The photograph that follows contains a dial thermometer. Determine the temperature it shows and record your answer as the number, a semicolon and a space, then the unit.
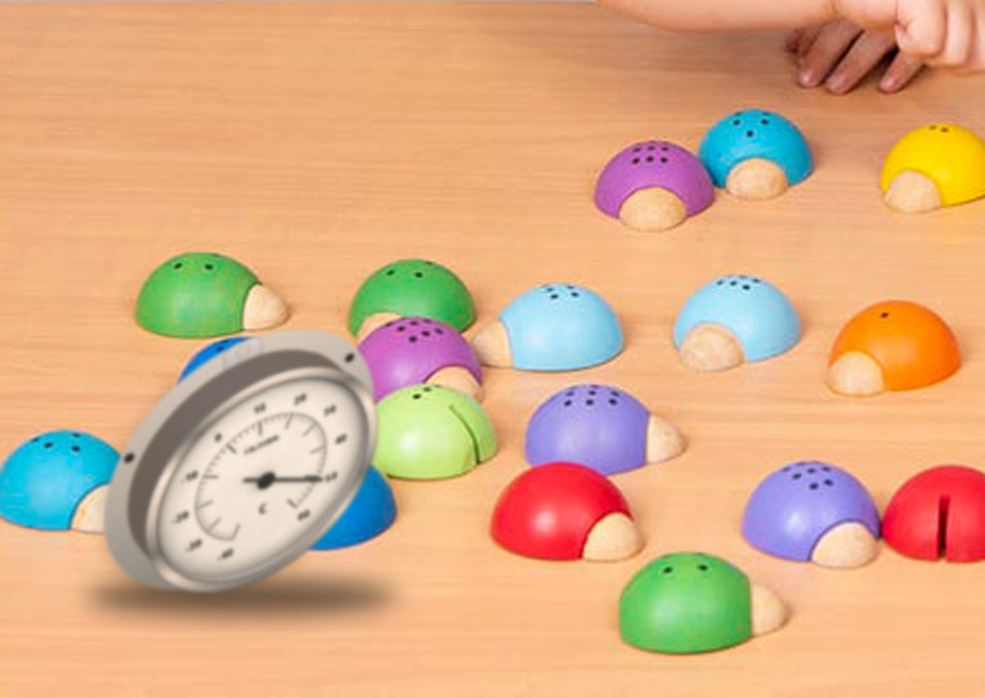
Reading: 50; °C
